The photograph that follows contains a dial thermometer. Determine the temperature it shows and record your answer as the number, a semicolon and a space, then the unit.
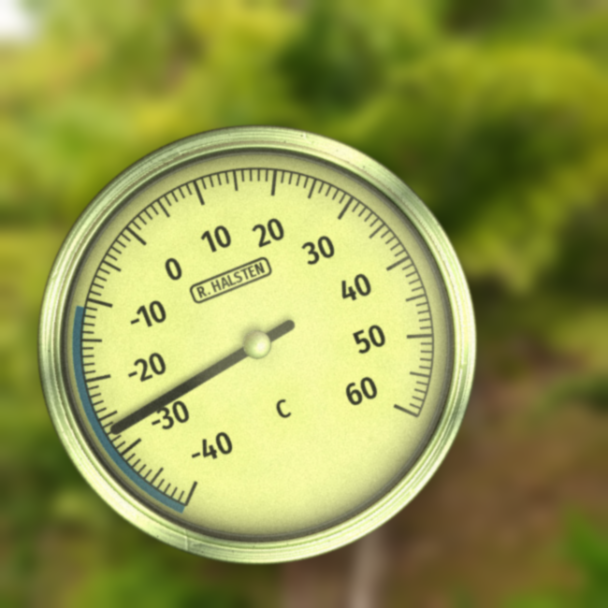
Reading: -27; °C
